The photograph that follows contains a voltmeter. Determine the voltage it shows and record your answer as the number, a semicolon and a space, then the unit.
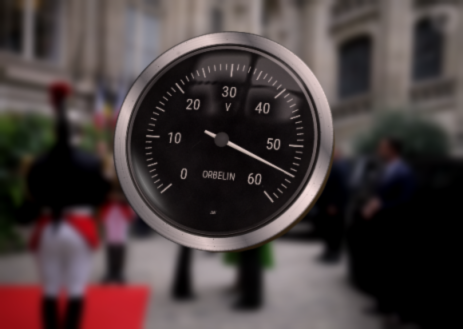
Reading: 55; V
